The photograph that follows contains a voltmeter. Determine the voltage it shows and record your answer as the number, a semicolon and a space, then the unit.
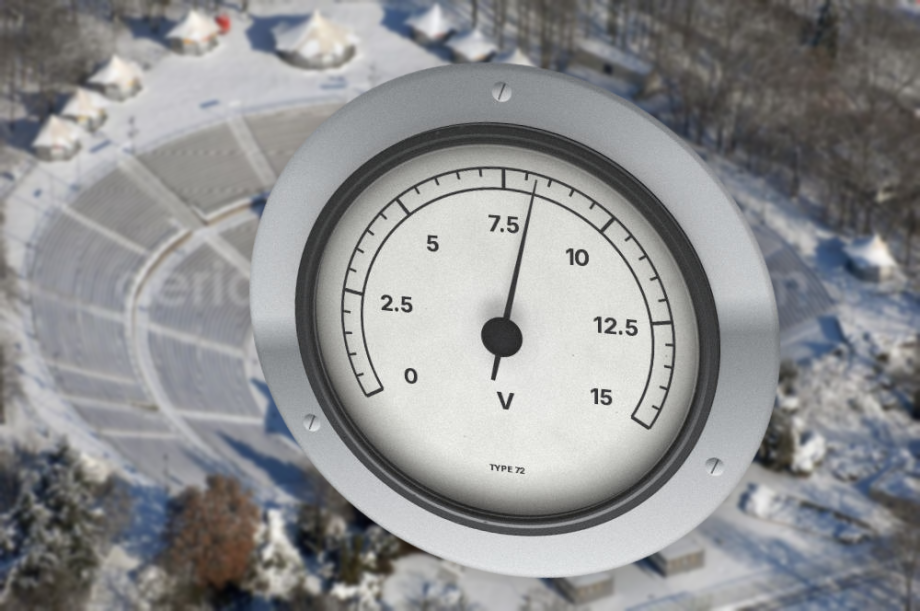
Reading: 8.25; V
